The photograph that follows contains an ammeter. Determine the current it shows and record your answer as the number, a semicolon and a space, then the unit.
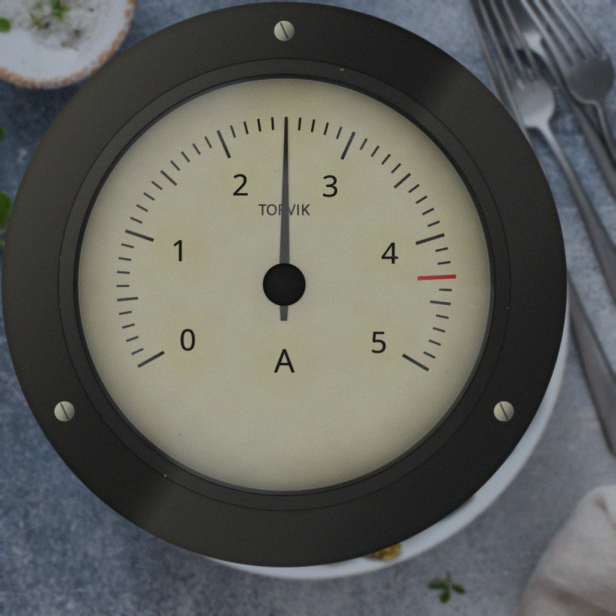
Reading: 2.5; A
